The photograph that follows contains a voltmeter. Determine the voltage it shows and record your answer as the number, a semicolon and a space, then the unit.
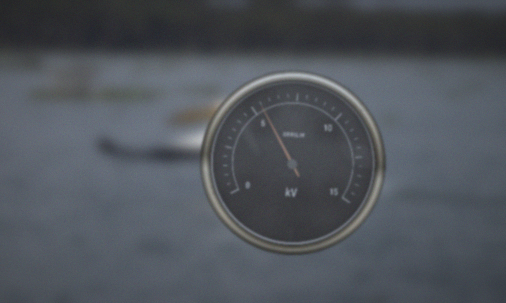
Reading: 5.5; kV
